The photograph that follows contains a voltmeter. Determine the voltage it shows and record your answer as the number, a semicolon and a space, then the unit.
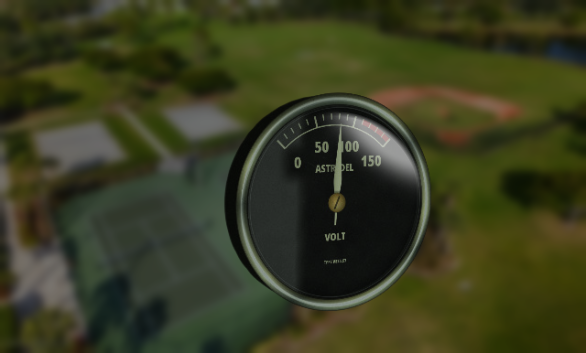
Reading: 80; V
